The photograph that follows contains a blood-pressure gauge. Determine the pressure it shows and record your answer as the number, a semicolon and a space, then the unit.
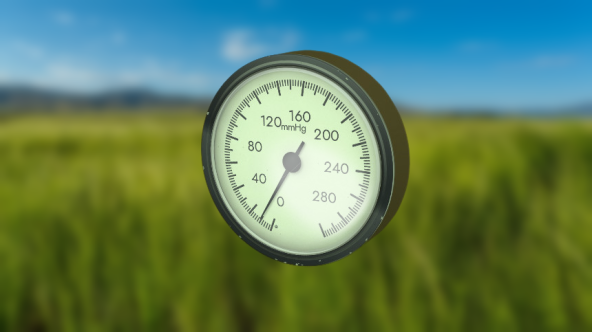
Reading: 10; mmHg
